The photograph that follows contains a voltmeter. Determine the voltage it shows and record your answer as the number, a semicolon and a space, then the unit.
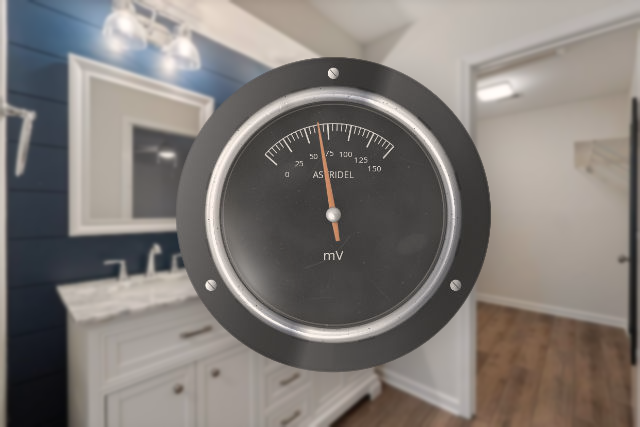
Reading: 65; mV
